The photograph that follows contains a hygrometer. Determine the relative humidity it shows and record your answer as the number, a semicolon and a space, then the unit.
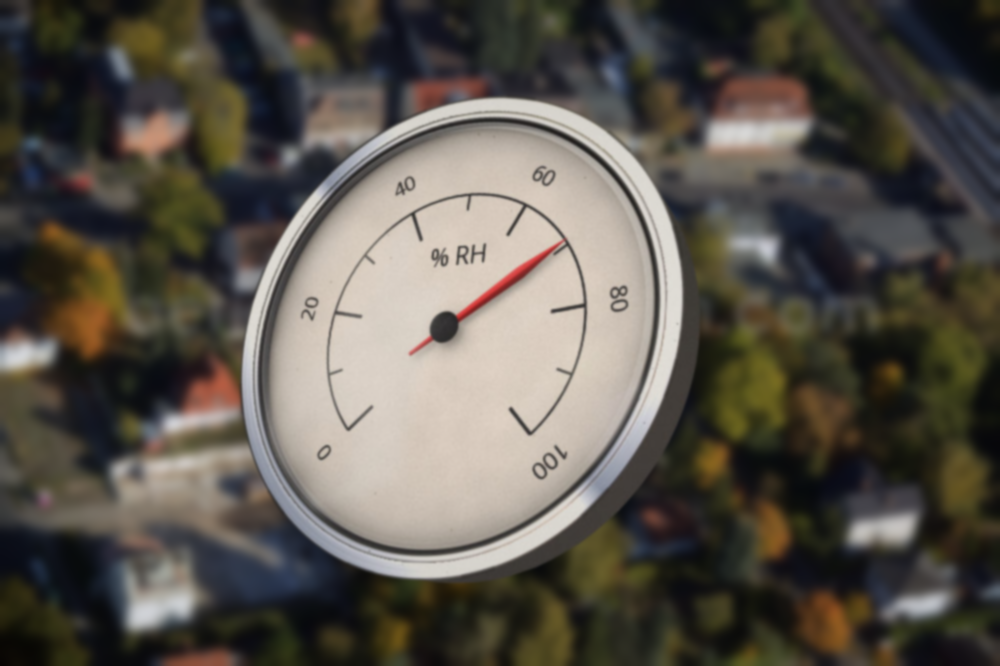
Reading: 70; %
